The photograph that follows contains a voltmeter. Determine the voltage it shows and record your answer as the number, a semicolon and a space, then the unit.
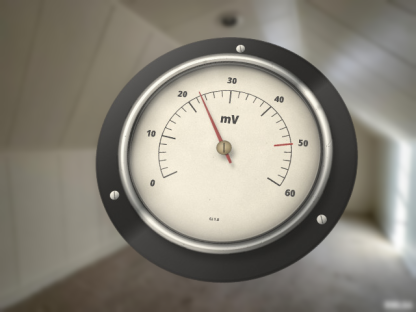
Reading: 23; mV
